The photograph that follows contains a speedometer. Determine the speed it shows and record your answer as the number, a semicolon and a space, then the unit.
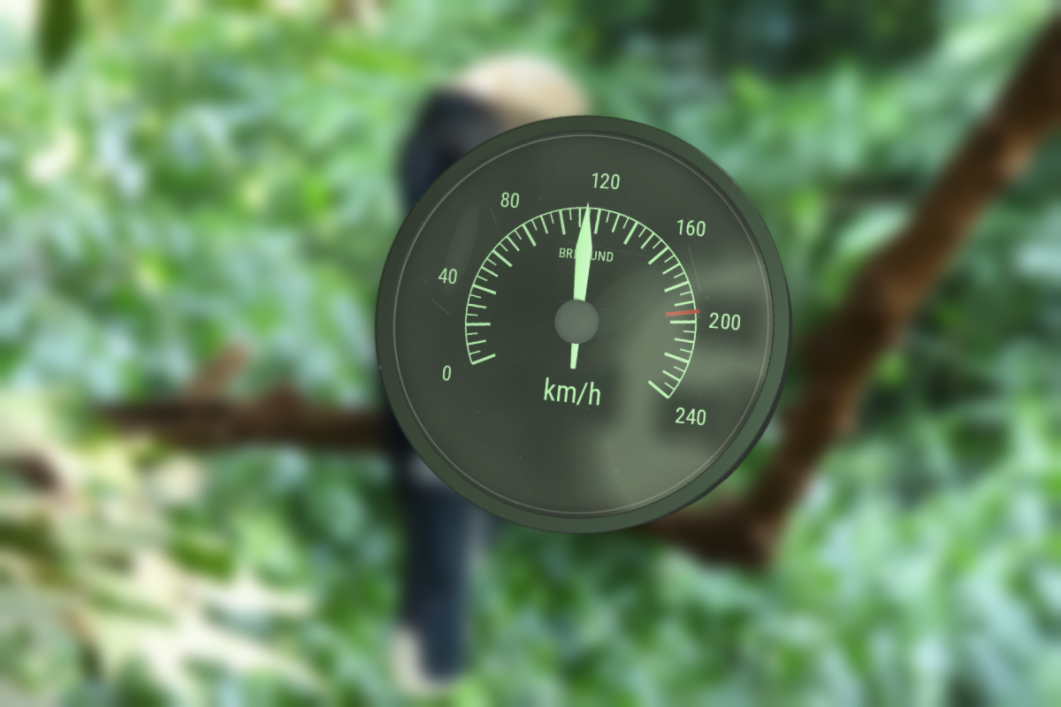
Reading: 115; km/h
